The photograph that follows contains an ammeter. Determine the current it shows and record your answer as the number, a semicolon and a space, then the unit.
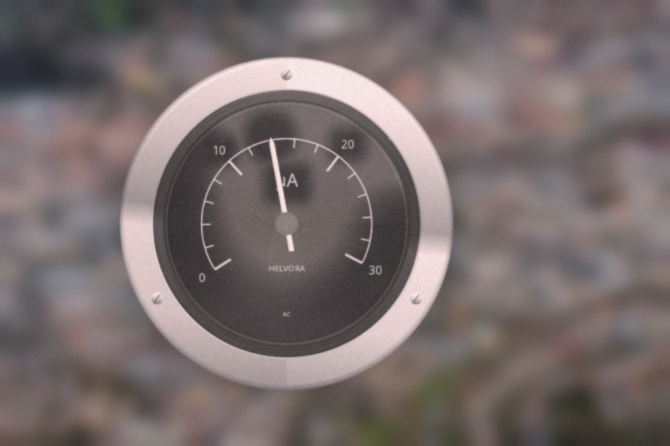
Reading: 14; µA
